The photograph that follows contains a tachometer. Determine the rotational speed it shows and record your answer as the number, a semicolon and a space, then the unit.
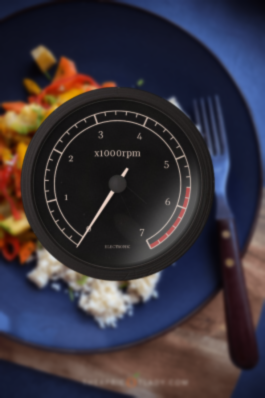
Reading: 0; rpm
